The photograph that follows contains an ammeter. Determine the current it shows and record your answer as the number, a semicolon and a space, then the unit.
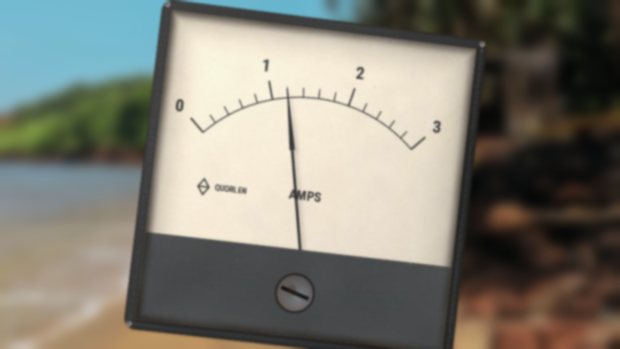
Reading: 1.2; A
